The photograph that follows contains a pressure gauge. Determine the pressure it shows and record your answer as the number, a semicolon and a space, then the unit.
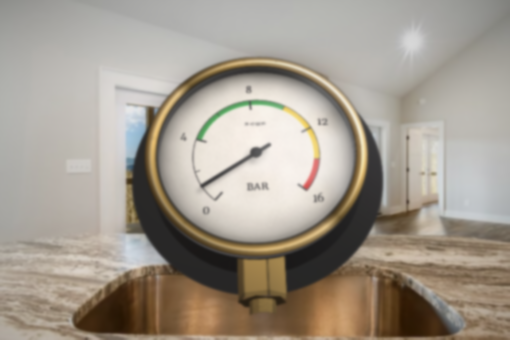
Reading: 1; bar
